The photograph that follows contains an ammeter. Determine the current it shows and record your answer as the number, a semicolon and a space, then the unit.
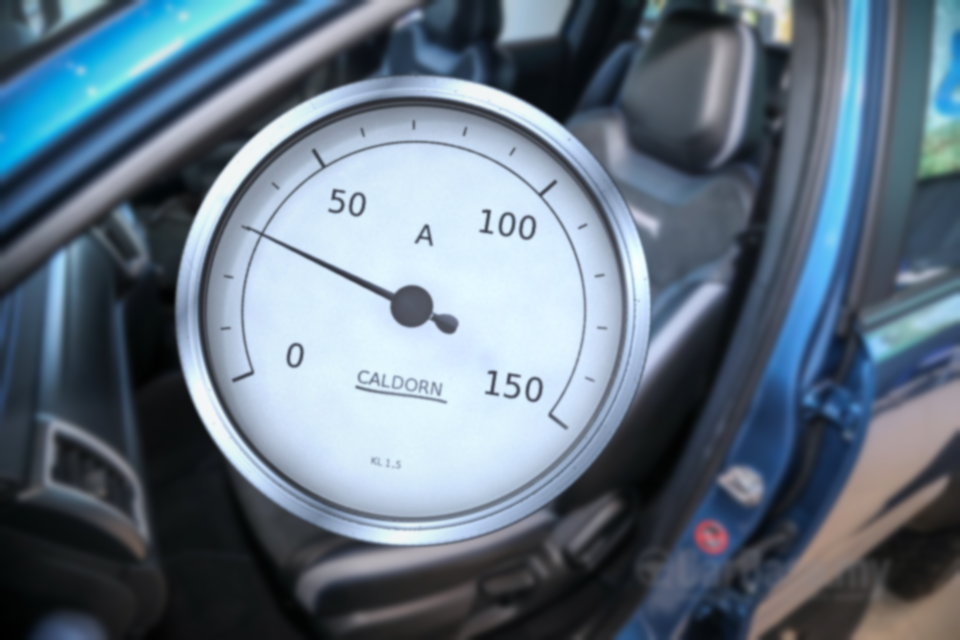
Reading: 30; A
